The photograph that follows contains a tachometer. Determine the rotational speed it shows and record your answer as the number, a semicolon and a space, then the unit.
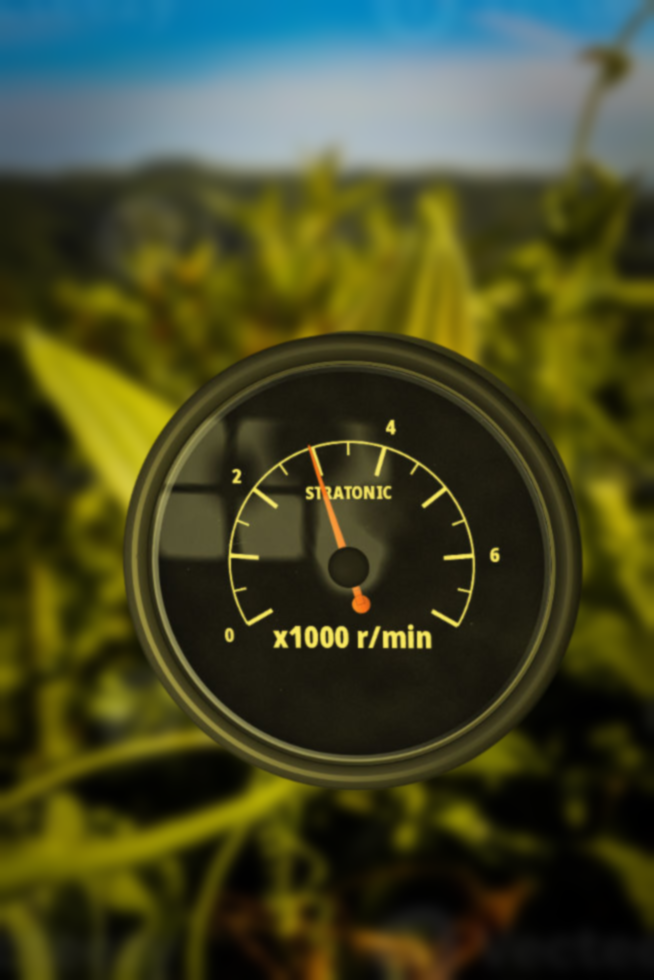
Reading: 3000; rpm
